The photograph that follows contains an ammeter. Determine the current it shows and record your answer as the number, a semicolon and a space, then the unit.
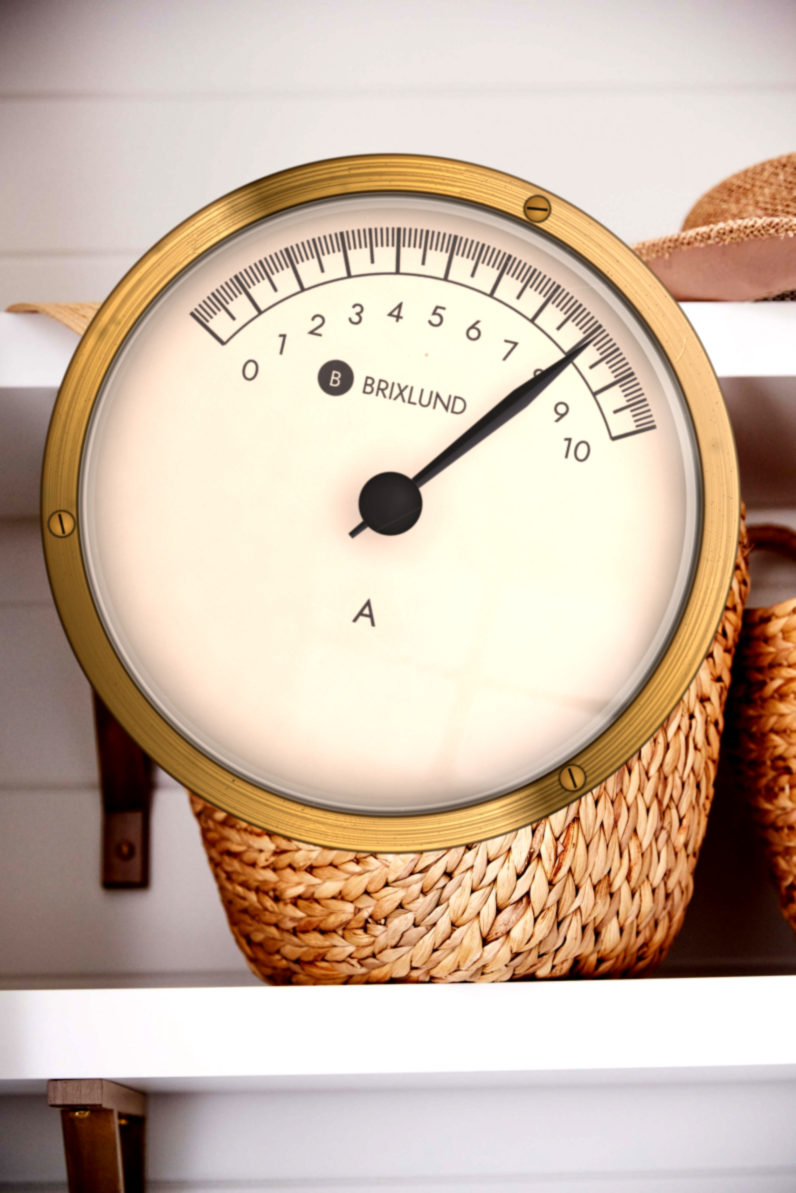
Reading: 8.1; A
